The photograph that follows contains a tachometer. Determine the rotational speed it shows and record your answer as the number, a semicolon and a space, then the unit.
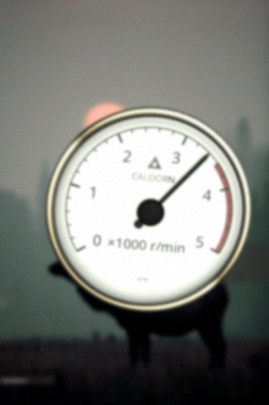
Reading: 3400; rpm
